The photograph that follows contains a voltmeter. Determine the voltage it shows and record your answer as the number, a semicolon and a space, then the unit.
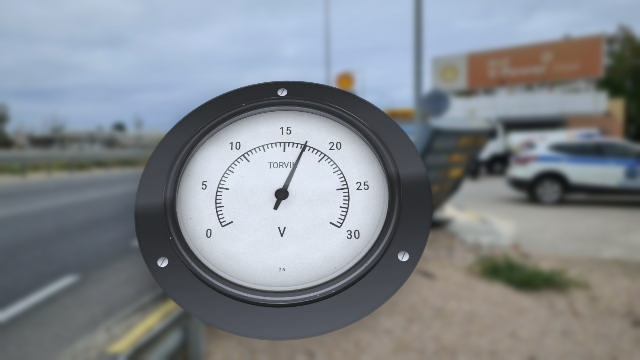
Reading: 17.5; V
